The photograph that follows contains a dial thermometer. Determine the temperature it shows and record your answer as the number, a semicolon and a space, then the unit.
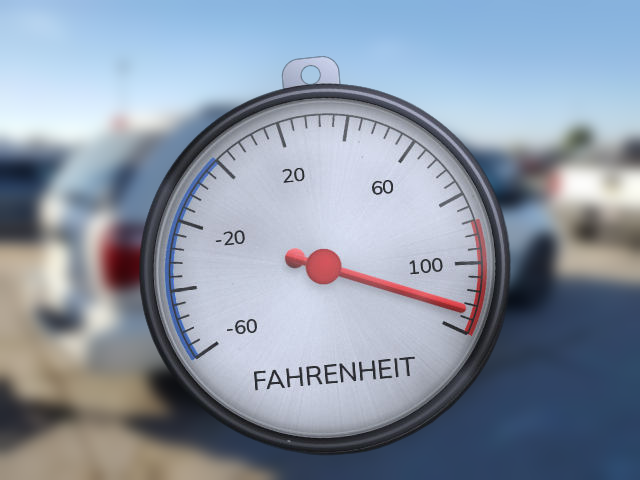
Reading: 114; °F
